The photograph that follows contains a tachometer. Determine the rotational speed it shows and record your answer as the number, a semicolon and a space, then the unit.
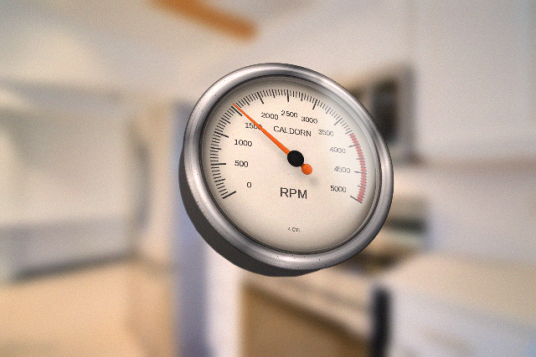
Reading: 1500; rpm
